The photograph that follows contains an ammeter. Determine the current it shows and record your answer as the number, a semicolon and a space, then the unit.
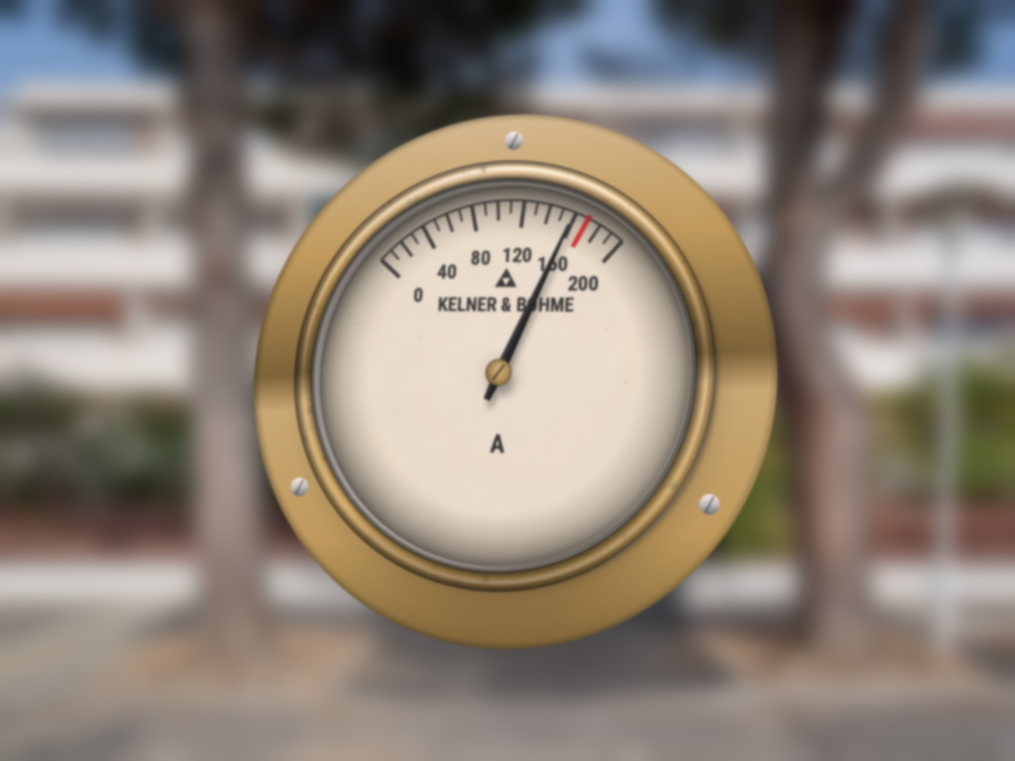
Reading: 160; A
